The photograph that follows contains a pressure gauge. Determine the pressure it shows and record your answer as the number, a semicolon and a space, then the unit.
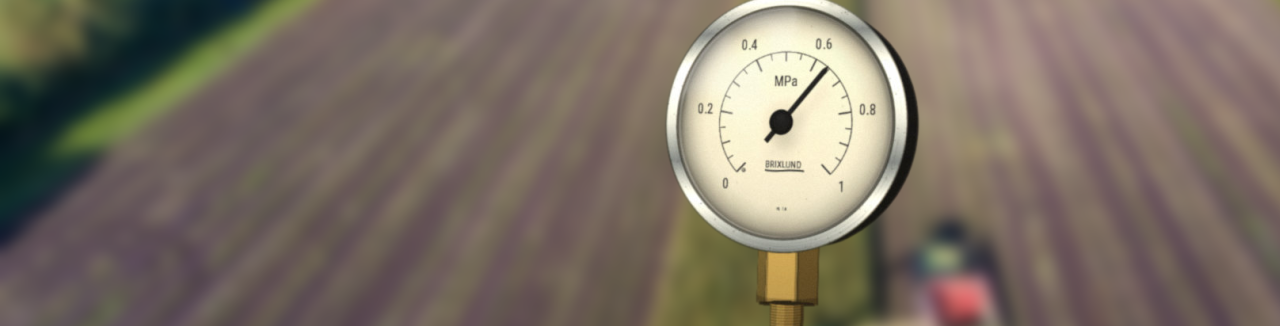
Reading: 0.65; MPa
